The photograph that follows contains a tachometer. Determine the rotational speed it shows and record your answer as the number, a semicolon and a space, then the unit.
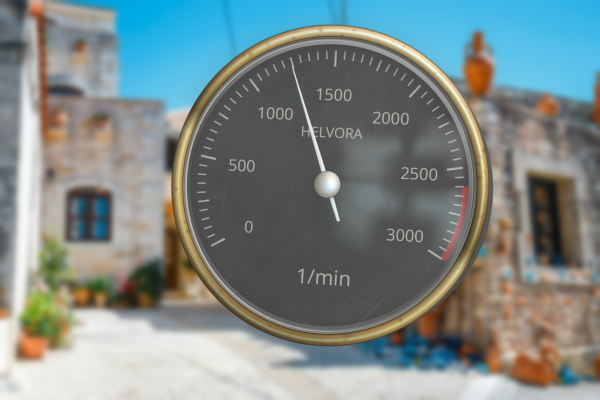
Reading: 1250; rpm
